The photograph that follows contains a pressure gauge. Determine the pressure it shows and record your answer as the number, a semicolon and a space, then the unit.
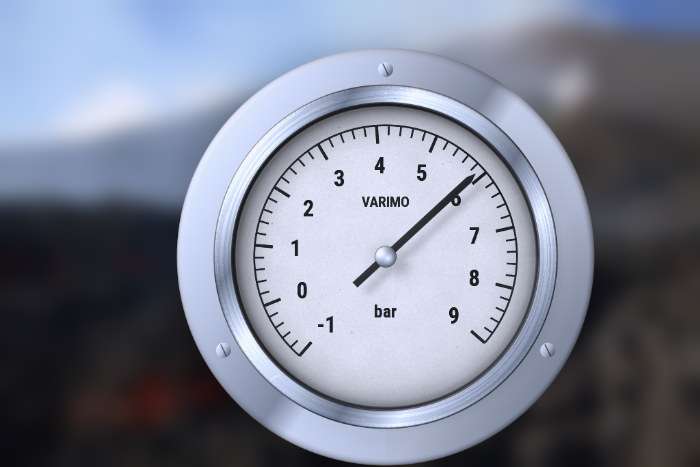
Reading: 5.9; bar
